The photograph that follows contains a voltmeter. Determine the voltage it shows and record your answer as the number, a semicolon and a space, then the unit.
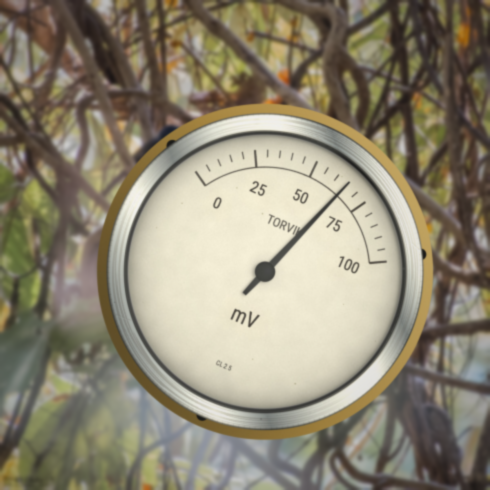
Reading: 65; mV
